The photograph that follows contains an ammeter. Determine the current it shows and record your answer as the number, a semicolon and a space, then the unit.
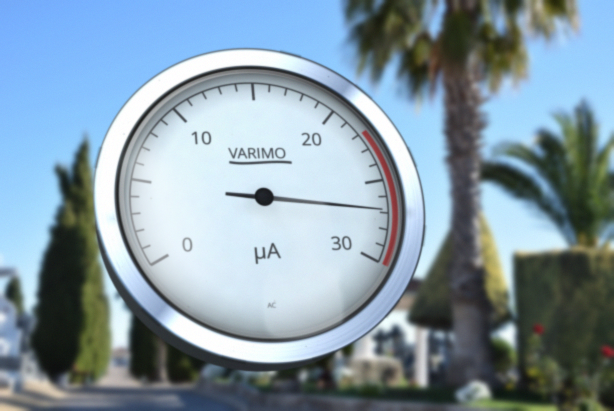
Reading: 27; µA
